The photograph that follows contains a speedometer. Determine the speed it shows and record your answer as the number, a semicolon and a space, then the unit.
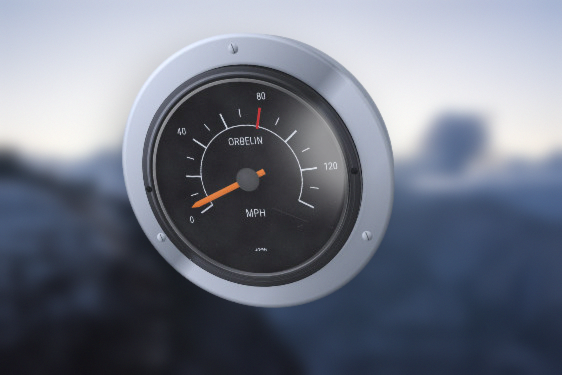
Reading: 5; mph
